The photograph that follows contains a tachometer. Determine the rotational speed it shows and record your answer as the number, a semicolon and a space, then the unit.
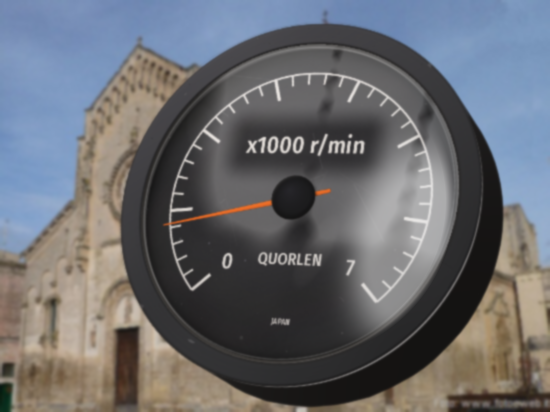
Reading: 800; rpm
